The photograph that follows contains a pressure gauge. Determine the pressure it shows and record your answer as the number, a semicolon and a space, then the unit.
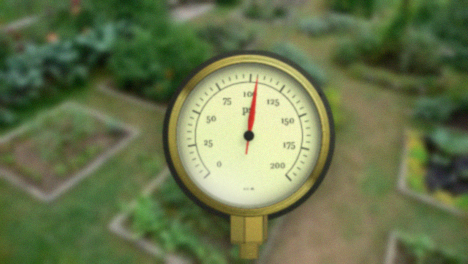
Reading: 105; psi
